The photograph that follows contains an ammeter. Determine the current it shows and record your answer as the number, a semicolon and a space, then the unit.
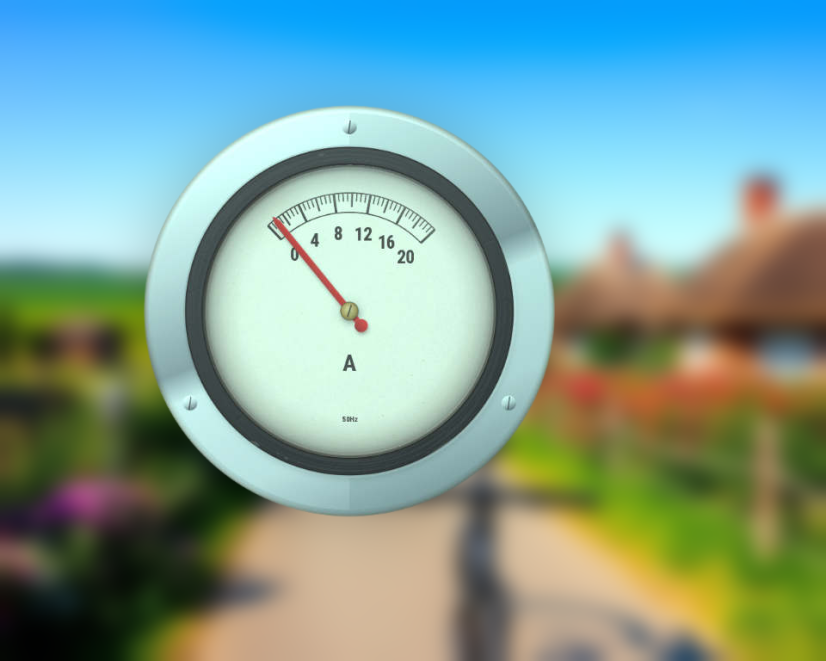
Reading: 1; A
